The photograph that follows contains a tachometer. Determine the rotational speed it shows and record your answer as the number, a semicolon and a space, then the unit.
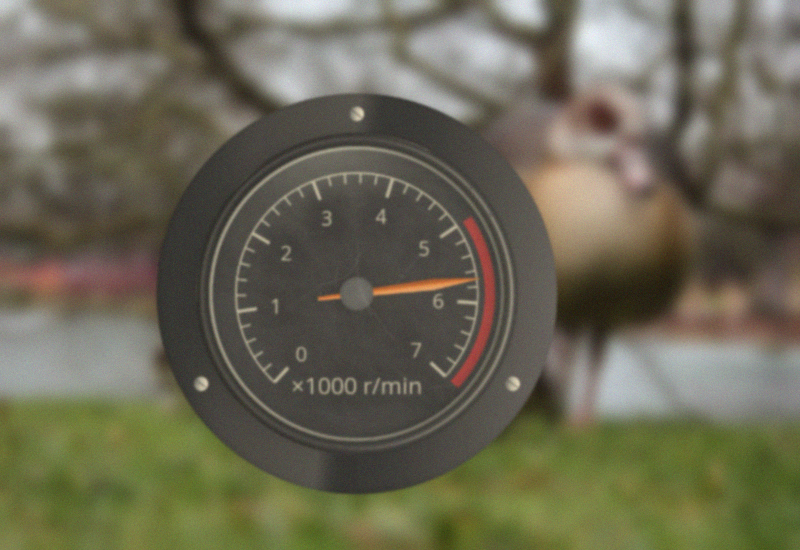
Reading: 5700; rpm
